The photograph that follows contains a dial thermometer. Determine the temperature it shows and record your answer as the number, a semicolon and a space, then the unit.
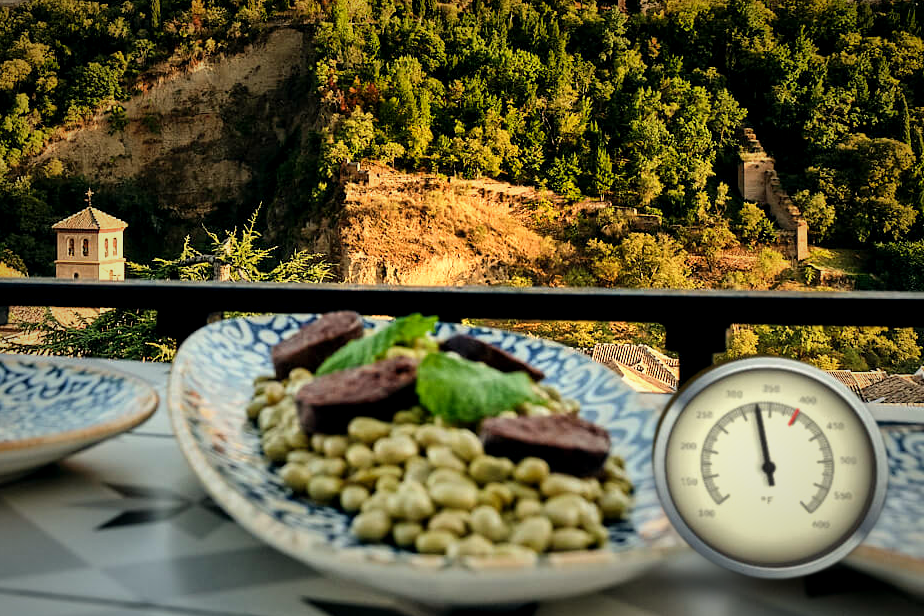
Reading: 325; °F
